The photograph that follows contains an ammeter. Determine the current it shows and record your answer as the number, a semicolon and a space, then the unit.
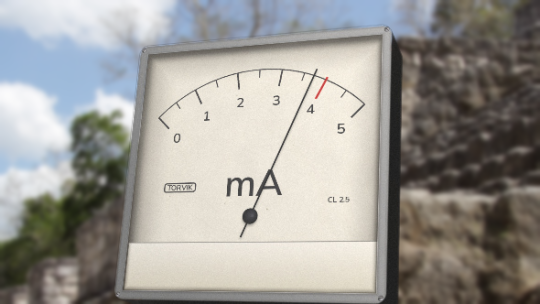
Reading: 3.75; mA
